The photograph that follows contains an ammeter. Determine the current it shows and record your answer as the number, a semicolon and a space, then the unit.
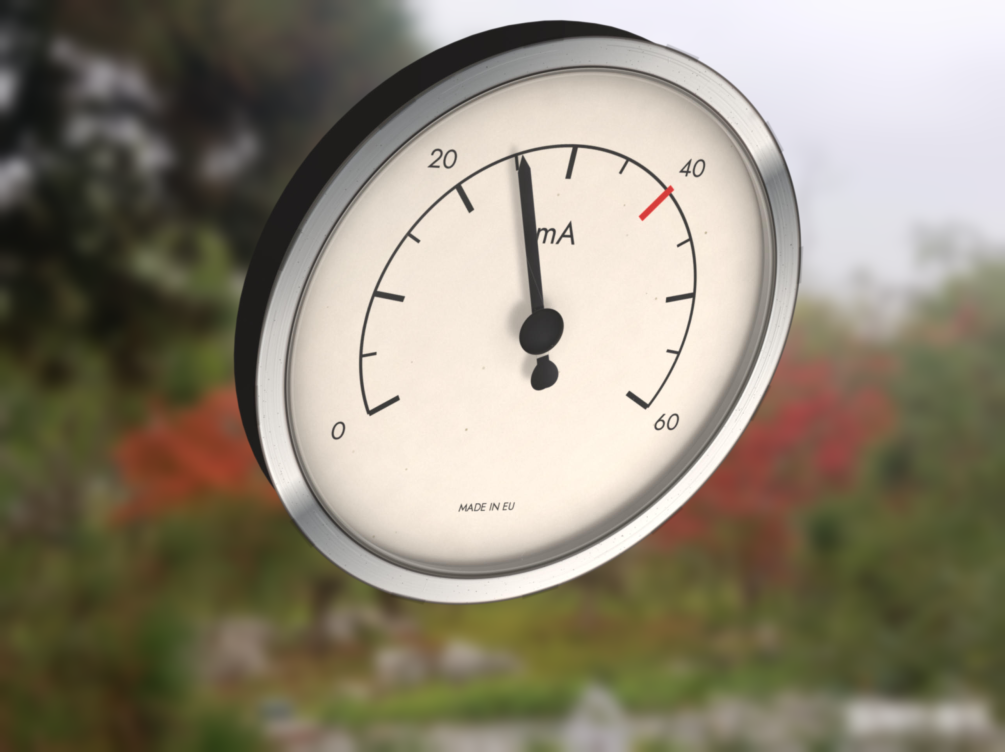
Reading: 25; mA
